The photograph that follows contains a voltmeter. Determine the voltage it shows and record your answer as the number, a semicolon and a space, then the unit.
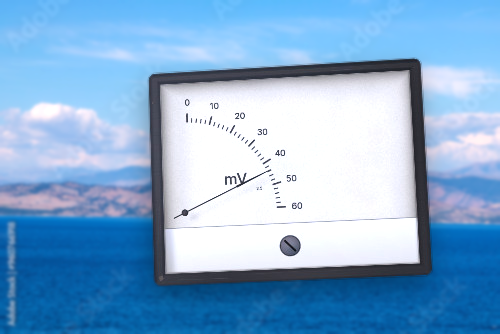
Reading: 44; mV
